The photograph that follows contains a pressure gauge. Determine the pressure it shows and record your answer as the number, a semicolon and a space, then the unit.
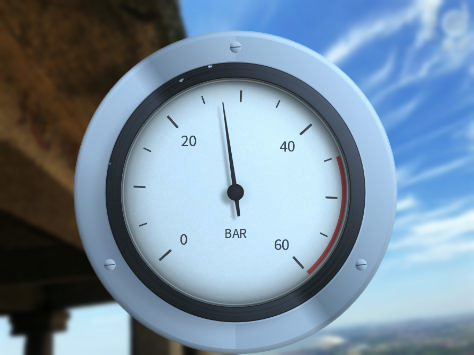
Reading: 27.5; bar
